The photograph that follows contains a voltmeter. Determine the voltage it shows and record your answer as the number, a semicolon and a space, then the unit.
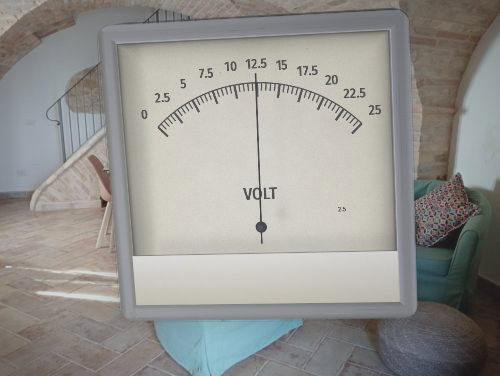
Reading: 12.5; V
